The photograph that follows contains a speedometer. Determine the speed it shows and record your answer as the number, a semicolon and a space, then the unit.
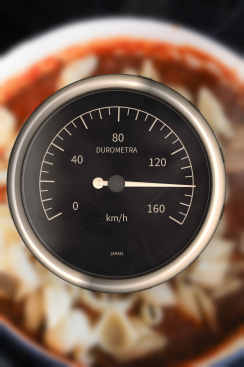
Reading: 140; km/h
